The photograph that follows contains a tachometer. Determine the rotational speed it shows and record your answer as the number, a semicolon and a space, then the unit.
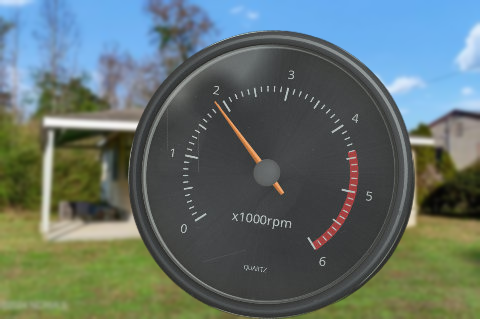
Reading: 1900; rpm
